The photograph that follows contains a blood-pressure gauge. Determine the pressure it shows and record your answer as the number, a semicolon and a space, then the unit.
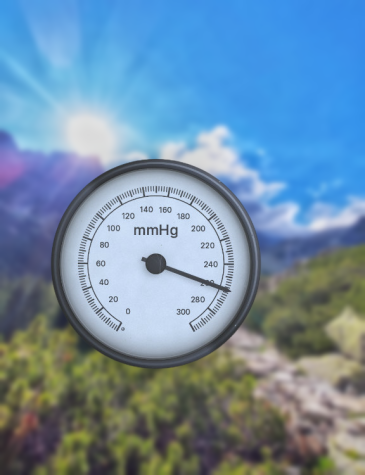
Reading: 260; mmHg
